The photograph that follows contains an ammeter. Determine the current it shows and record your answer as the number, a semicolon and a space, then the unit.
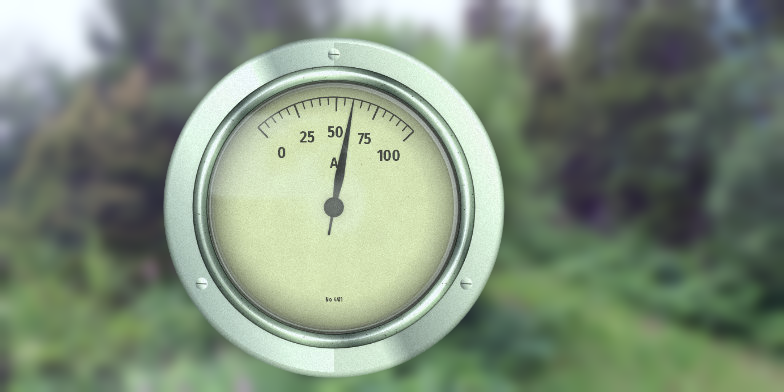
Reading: 60; A
